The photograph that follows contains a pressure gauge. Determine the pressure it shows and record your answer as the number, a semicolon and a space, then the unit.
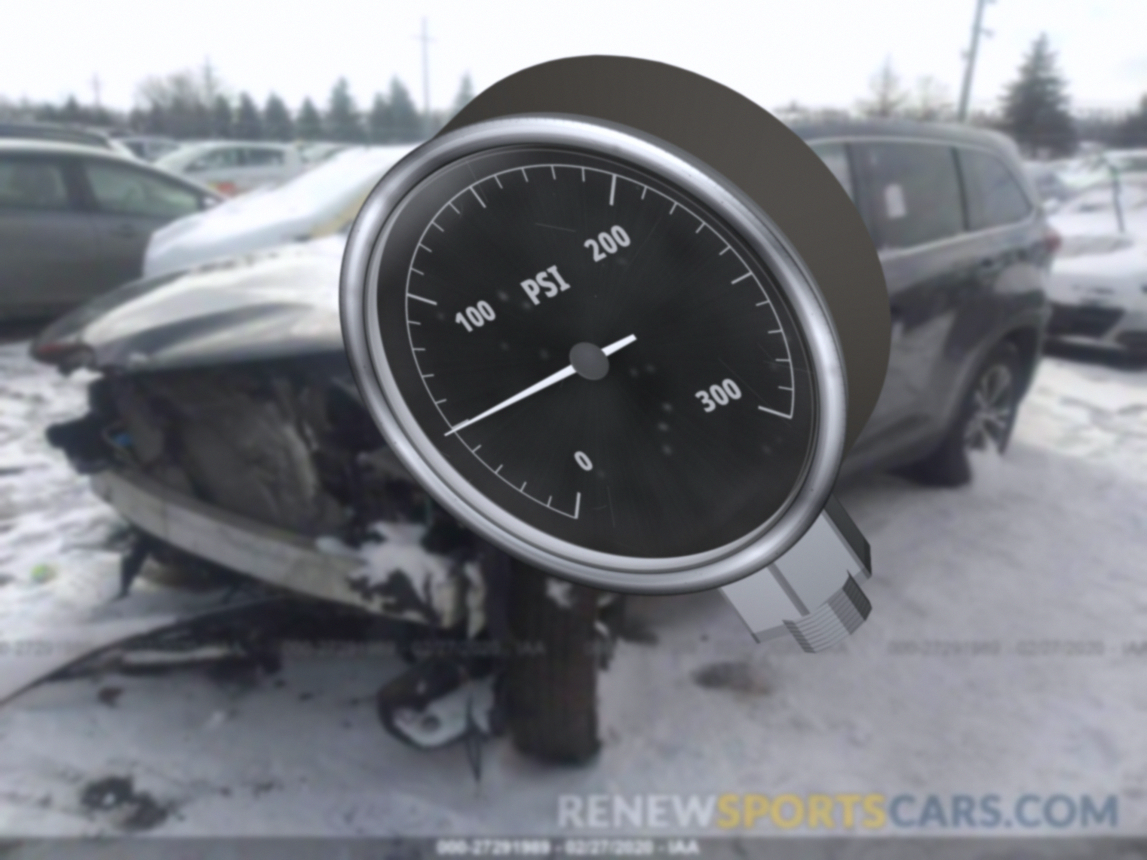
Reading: 50; psi
